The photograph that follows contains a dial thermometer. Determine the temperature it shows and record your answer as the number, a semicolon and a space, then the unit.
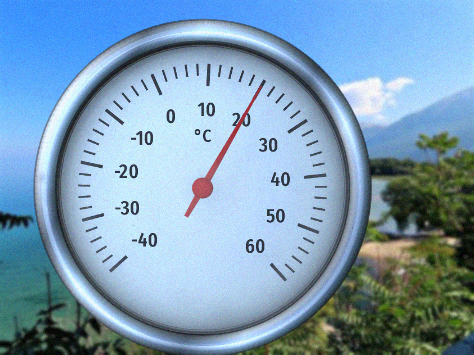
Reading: 20; °C
